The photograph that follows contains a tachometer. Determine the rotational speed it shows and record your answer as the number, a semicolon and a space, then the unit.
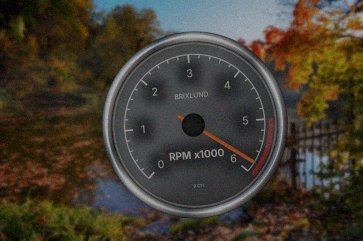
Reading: 5800; rpm
